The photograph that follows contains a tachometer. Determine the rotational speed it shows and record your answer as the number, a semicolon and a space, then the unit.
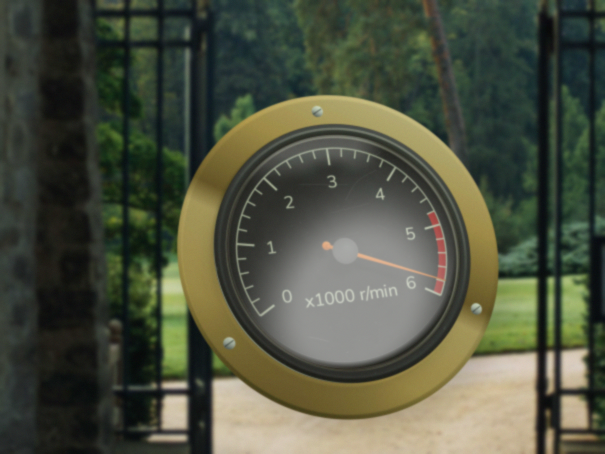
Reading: 5800; rpm
